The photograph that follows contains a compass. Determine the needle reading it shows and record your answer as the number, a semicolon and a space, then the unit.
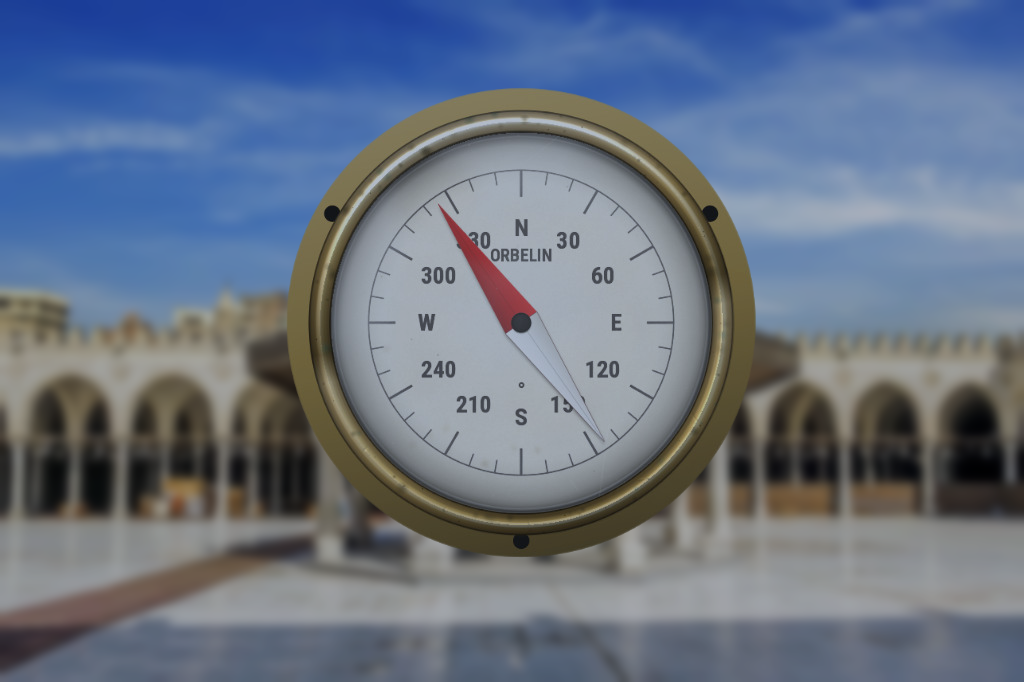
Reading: 325; °
